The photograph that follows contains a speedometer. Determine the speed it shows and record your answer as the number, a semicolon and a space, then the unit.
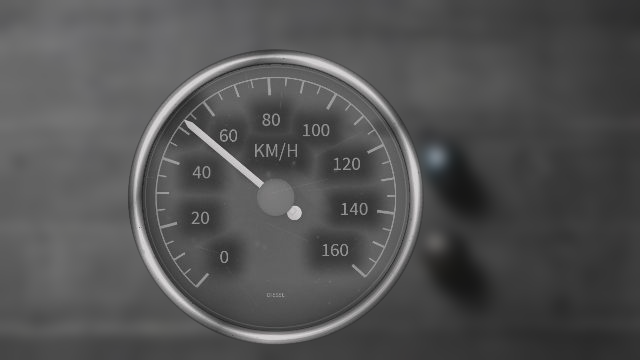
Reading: 52.5; km/h
